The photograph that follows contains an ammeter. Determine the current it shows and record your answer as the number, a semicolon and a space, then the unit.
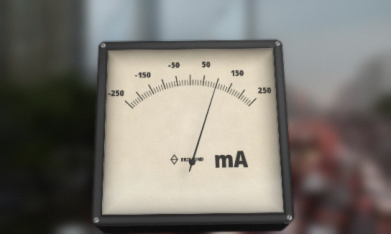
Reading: 100; mA
